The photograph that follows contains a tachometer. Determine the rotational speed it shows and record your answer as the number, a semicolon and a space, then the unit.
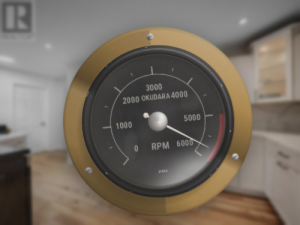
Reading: 5750; rpm
